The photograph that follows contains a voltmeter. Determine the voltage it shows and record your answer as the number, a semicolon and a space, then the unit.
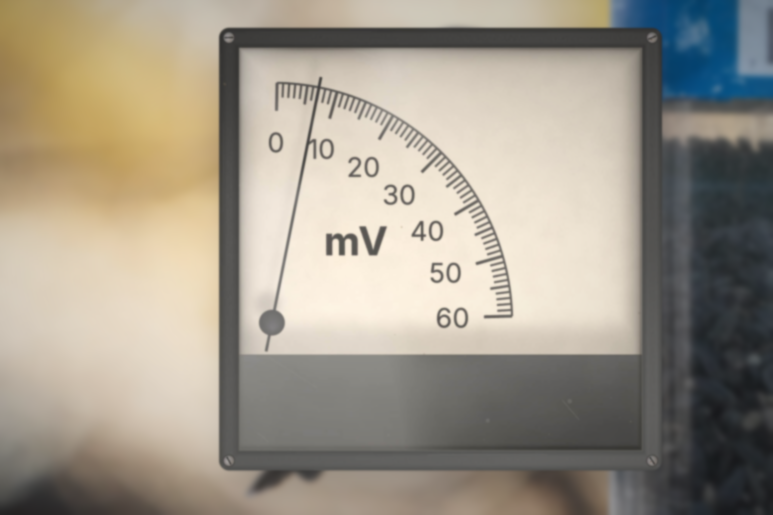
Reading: 7; mV
